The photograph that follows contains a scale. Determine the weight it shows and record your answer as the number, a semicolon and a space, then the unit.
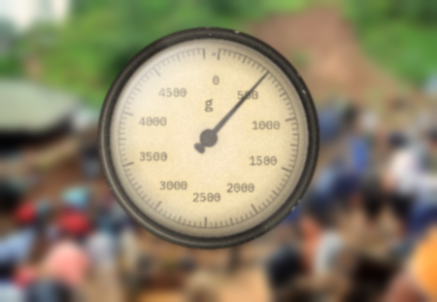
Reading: 500; g
